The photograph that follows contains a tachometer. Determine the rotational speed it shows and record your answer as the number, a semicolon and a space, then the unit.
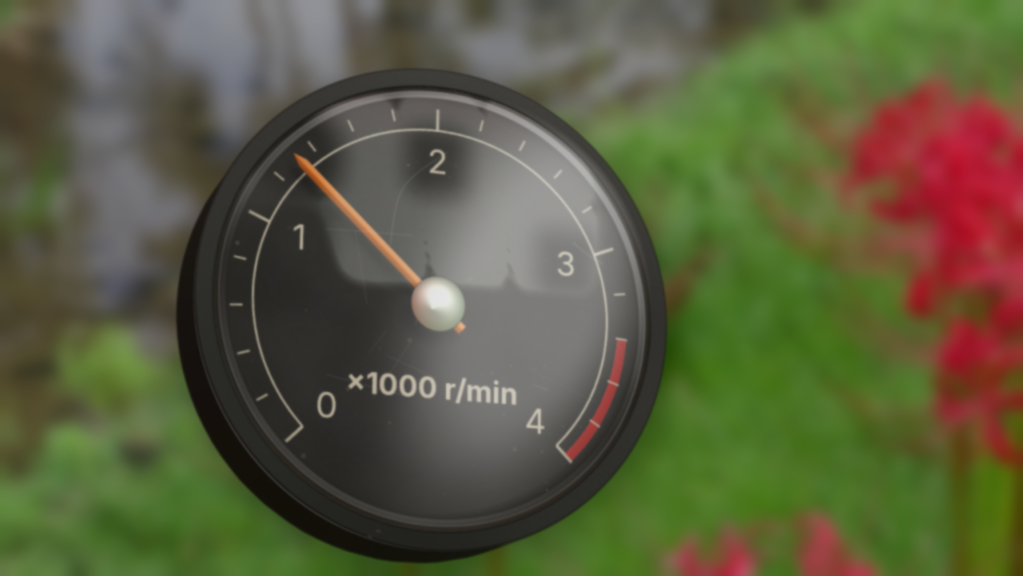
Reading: 1300; rpm
